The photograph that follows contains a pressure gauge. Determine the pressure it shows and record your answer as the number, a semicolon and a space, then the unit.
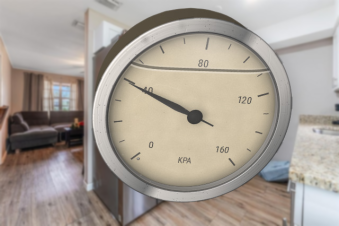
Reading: 40; kPa
